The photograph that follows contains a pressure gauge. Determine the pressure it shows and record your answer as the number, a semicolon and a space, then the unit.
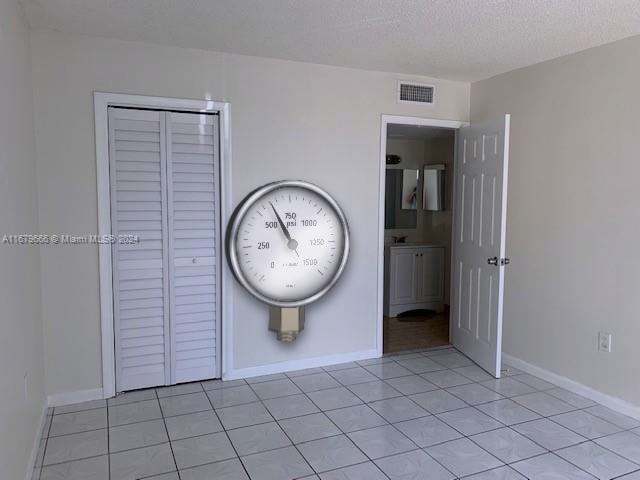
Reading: 600; psi
